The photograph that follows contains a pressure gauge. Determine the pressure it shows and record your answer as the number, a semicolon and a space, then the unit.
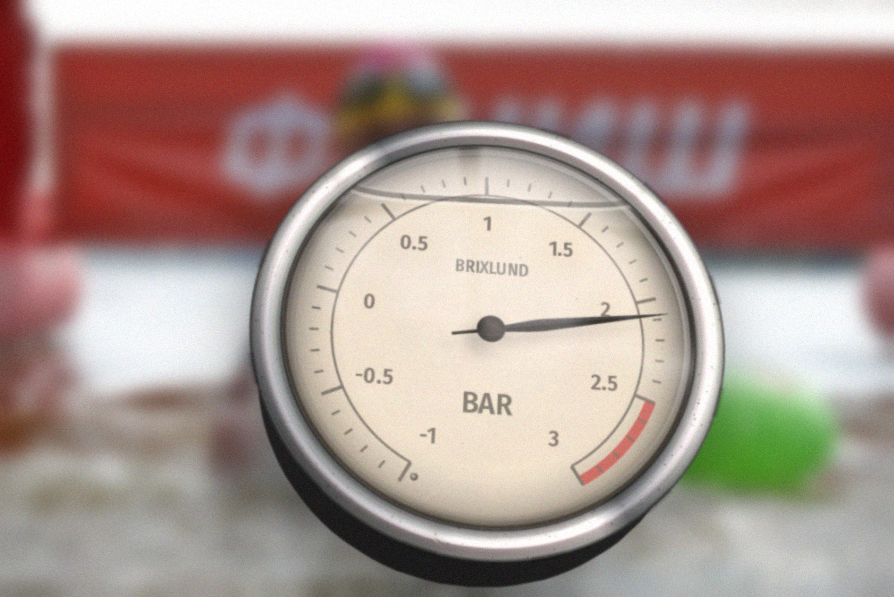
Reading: 2.1; bar
